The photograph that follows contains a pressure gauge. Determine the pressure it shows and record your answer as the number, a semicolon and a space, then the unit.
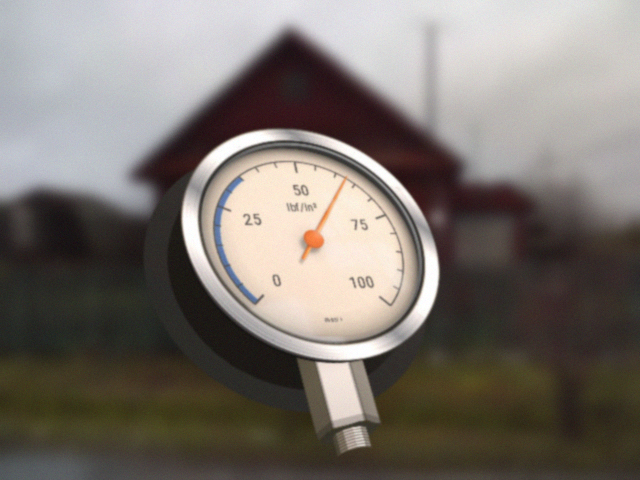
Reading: 62.5; psi
